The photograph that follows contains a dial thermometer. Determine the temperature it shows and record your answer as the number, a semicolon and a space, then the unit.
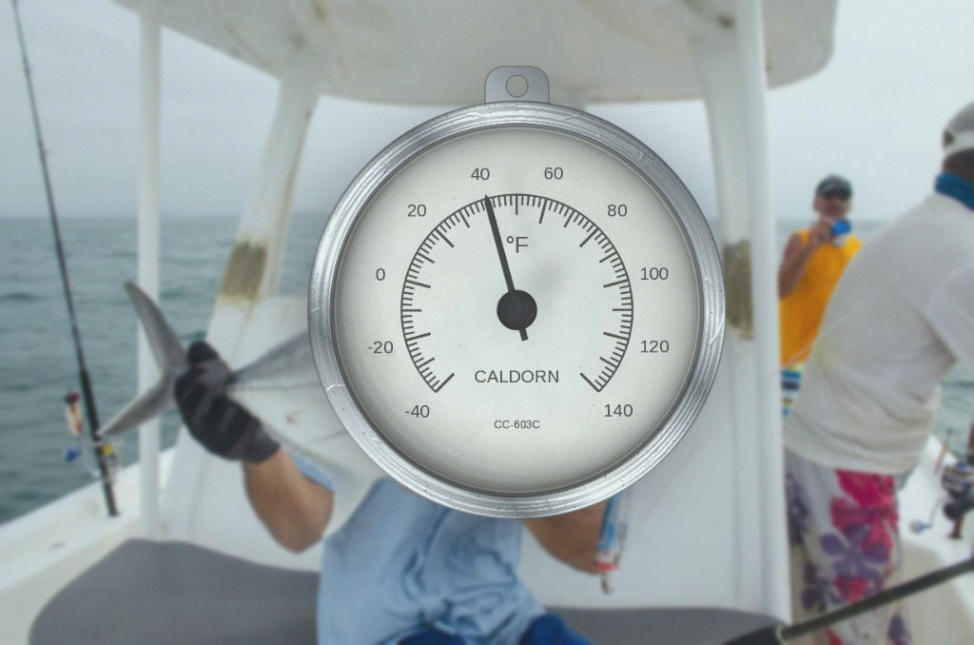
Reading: 40; °F
